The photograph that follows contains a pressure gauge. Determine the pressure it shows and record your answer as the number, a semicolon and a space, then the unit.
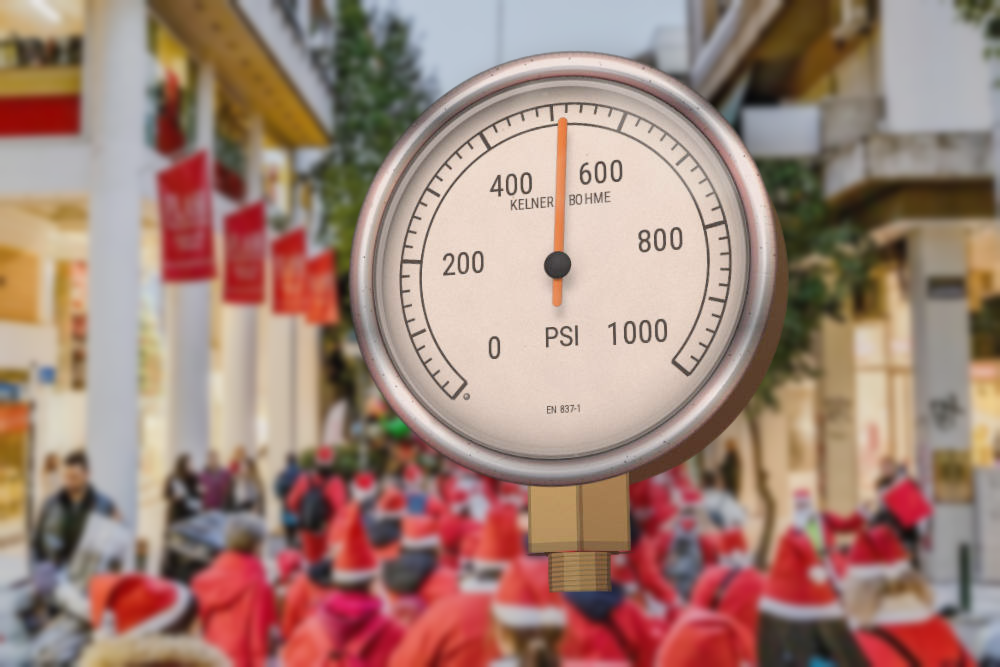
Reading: 520; psi
